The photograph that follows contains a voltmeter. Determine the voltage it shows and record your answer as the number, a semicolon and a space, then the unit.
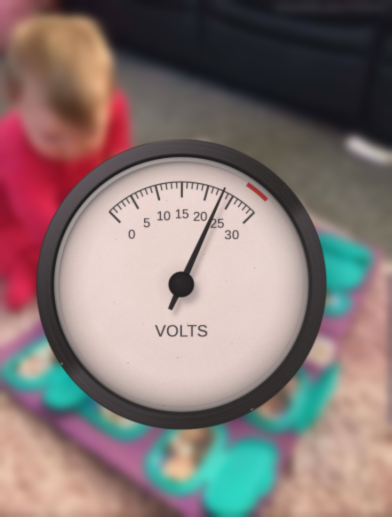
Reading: 23; V
